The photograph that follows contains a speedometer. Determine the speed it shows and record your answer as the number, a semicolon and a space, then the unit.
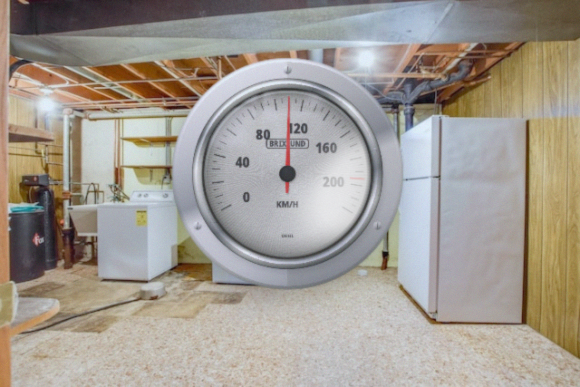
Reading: 110; km/h
